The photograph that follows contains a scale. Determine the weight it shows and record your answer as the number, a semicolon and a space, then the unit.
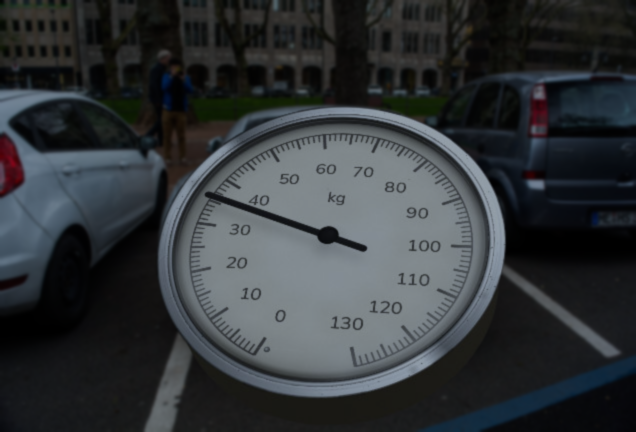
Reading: 35; kg
